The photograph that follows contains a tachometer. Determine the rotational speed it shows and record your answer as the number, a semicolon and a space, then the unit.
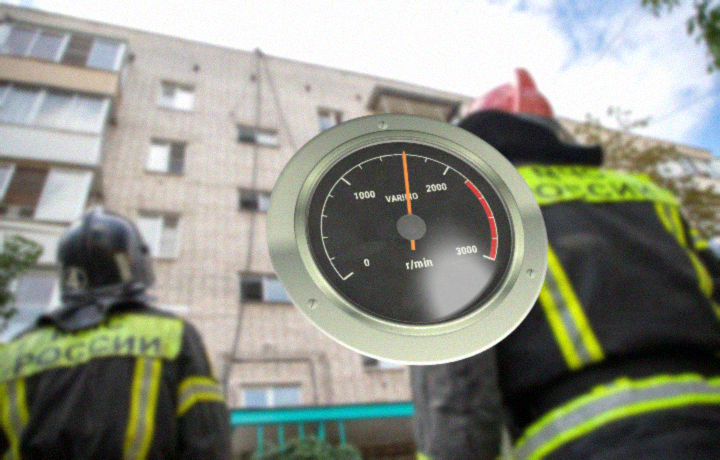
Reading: 1600; rpm
